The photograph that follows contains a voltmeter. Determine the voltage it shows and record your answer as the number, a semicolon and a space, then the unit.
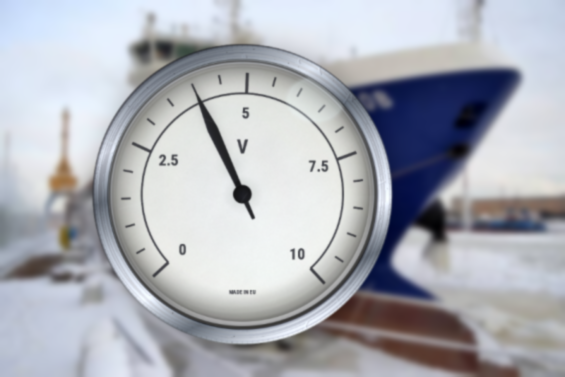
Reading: 4; V
